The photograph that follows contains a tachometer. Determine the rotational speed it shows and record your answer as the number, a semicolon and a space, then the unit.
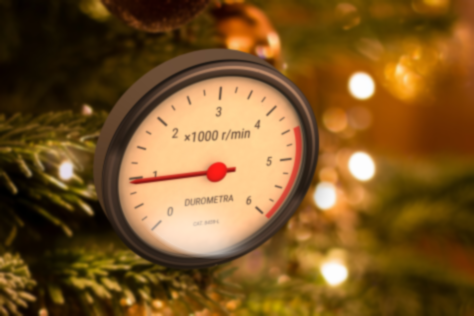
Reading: 1000; rpm
